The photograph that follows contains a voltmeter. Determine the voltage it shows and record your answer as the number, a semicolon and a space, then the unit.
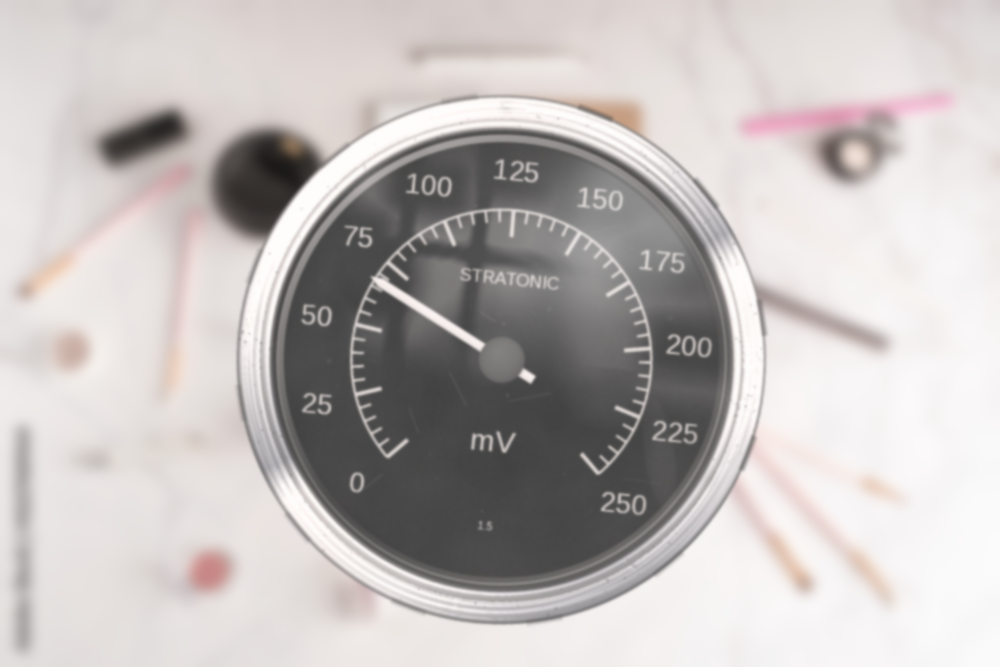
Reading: 67.5; mV
